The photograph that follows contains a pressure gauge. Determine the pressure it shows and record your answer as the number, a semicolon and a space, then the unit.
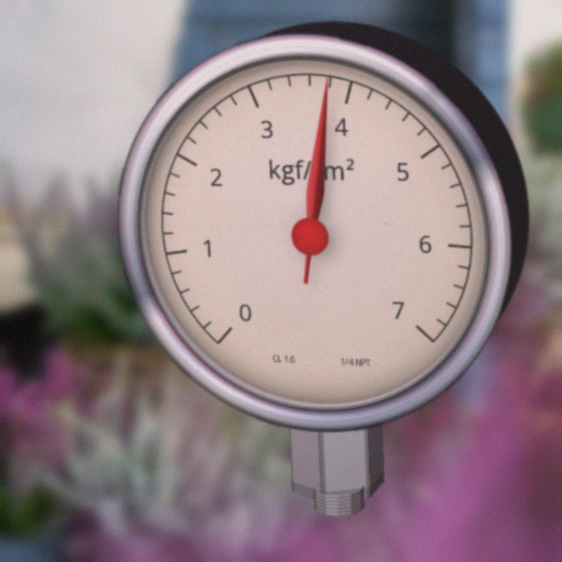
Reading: 3.8; kg/cm²
